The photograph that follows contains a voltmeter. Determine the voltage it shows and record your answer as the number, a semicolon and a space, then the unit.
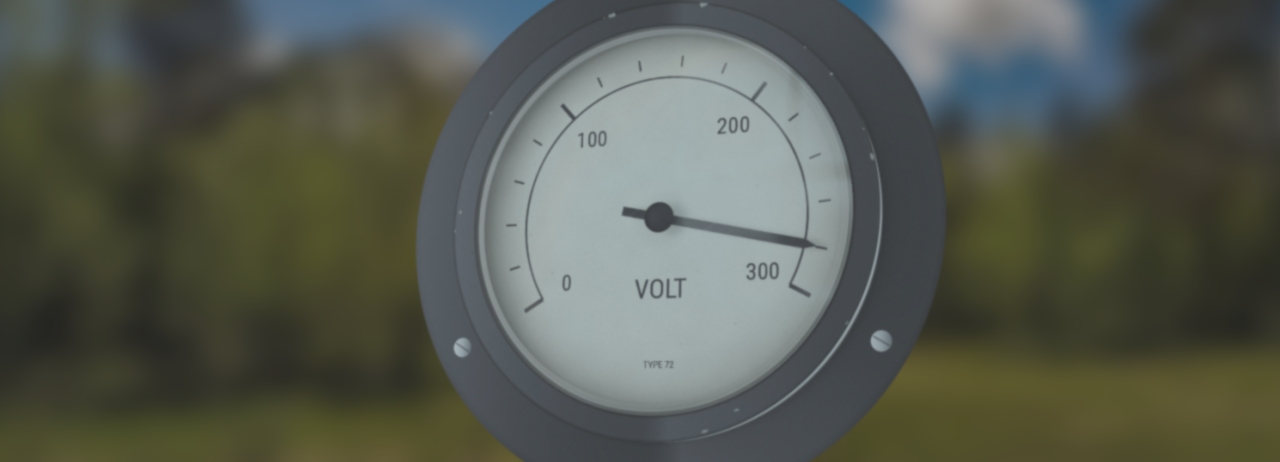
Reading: 280; V
